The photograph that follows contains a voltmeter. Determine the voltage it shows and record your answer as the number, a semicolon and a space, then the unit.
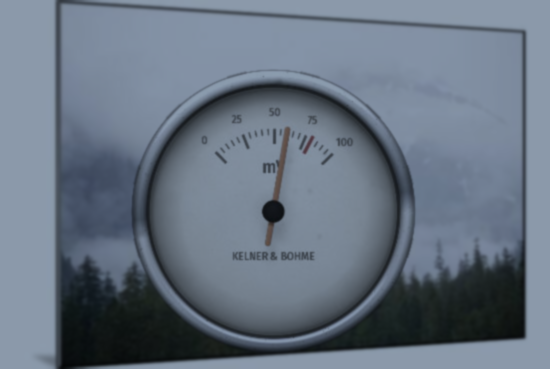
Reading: 60; mV
